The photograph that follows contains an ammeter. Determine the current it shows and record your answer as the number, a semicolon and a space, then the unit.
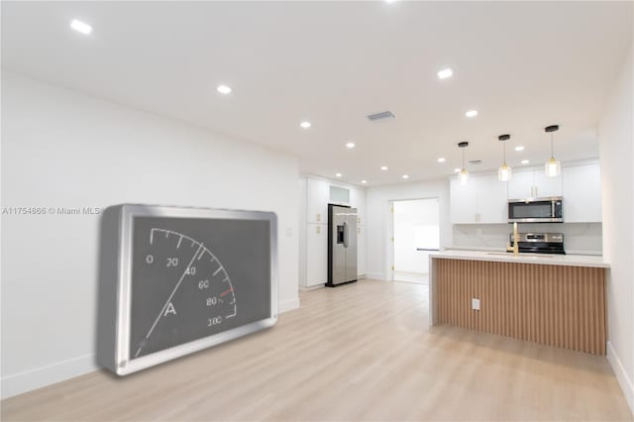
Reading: 35; A
